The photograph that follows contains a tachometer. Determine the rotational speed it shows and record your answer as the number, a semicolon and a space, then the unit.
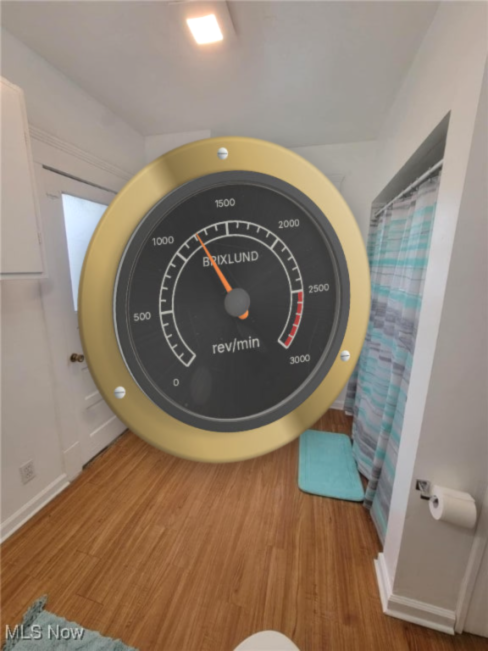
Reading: 1200; rpm
